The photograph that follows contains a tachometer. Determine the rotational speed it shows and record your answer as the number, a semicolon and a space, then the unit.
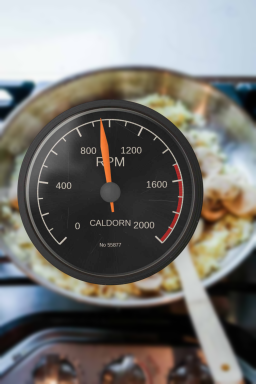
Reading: 950; rpm
